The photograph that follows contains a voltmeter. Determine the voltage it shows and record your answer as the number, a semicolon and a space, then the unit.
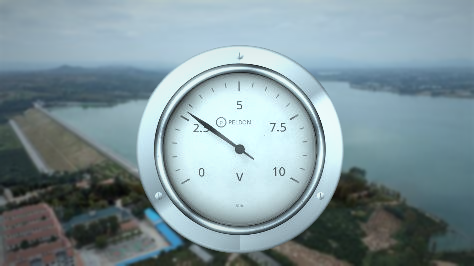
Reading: 2.75; V
